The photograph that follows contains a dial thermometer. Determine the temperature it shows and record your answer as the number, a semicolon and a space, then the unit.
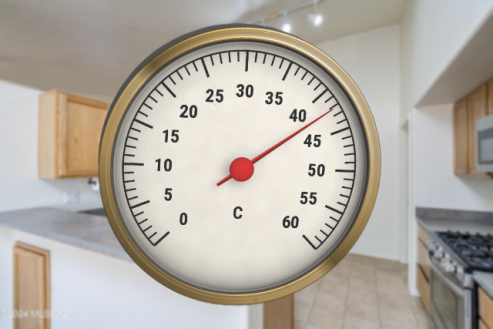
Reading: 42; °C
